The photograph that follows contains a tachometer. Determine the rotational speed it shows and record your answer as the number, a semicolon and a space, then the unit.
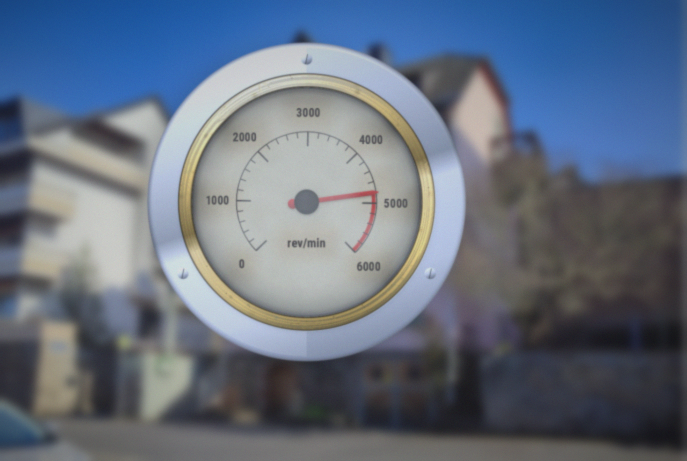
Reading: 4800; rpm
